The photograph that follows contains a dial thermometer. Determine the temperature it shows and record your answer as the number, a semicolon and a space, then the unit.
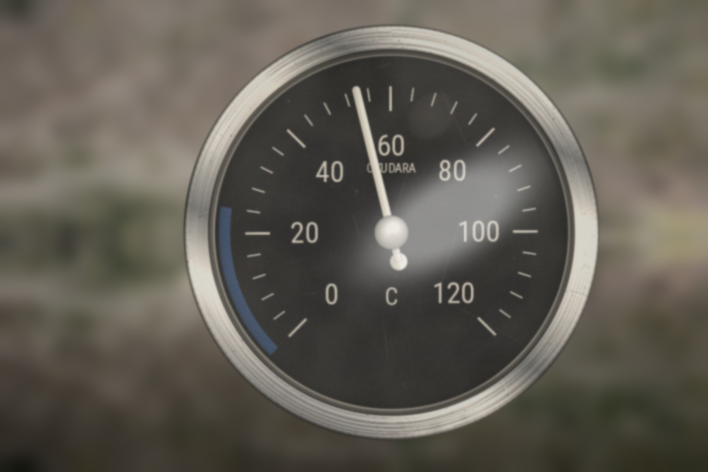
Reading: 54; °C
